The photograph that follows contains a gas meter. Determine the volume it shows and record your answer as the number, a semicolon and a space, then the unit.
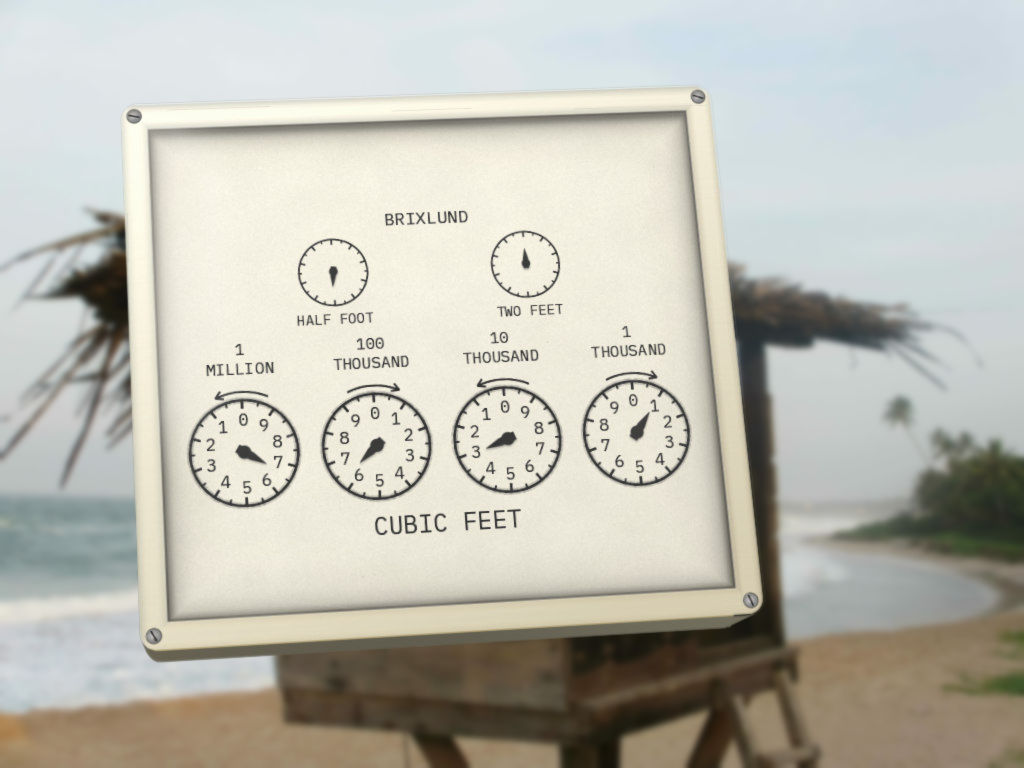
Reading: 663100; ft³
